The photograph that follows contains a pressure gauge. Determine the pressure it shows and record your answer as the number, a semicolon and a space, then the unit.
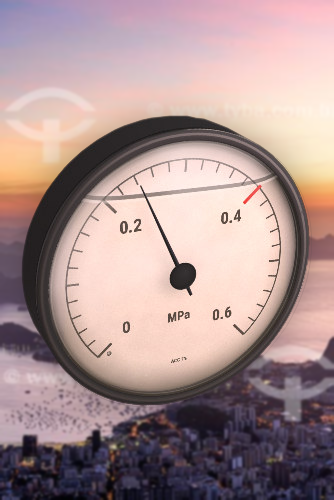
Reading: 0.24; MPa
